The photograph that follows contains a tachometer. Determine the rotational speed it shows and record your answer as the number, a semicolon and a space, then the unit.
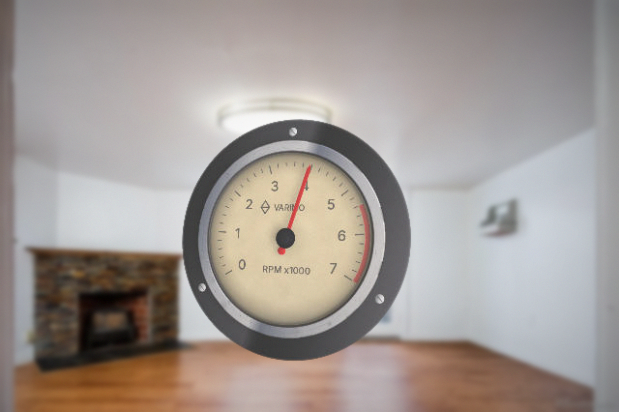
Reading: 4000; rpm
